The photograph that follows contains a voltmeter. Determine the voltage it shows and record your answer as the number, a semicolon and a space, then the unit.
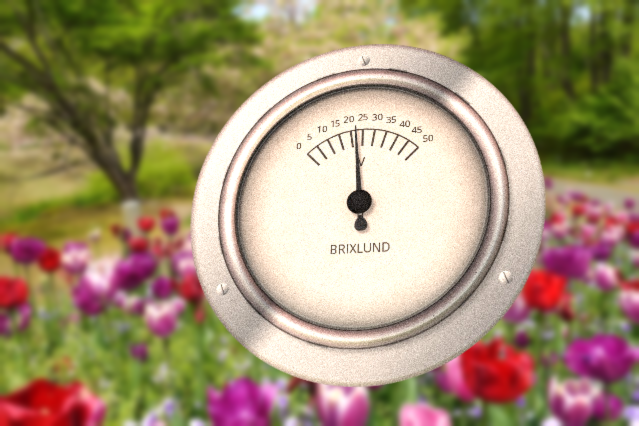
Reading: 22.5; V
